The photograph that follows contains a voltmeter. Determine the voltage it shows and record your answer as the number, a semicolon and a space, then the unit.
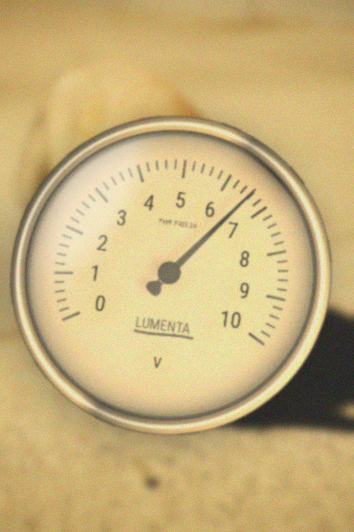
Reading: 6.6; V
